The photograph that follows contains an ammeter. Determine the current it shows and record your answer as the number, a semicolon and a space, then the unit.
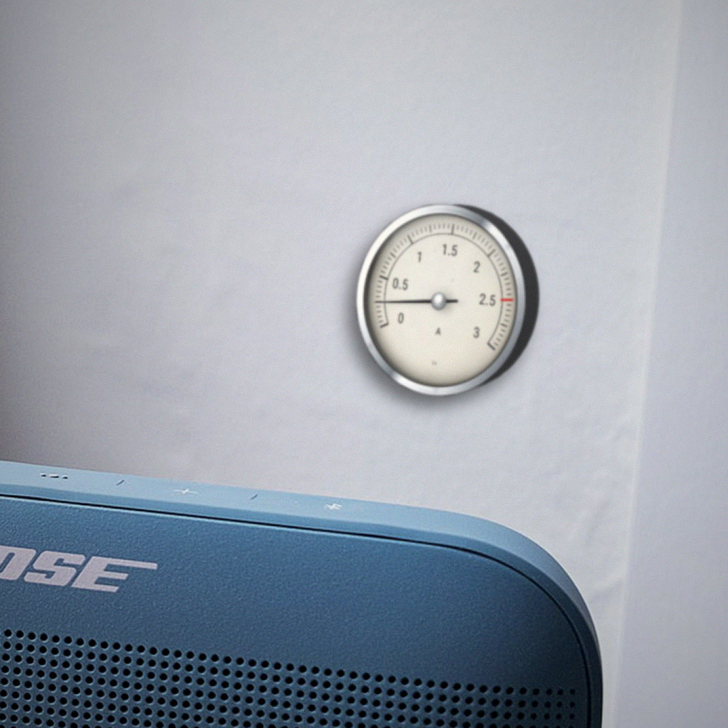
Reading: 0.25; A
